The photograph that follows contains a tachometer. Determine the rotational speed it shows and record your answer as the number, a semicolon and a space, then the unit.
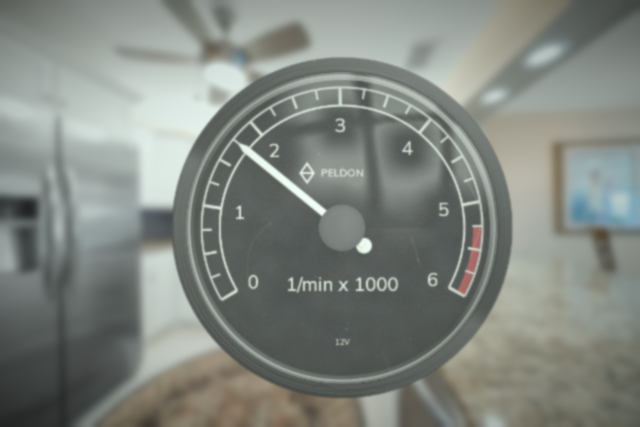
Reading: 1750; rpm
